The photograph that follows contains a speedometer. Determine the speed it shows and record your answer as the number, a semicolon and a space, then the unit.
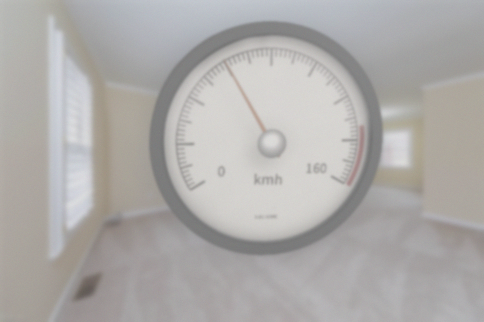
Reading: 60; km/h
